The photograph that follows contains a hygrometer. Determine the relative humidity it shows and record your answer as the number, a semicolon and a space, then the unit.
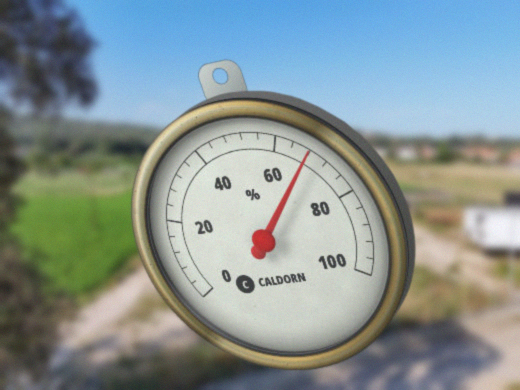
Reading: 68; %
